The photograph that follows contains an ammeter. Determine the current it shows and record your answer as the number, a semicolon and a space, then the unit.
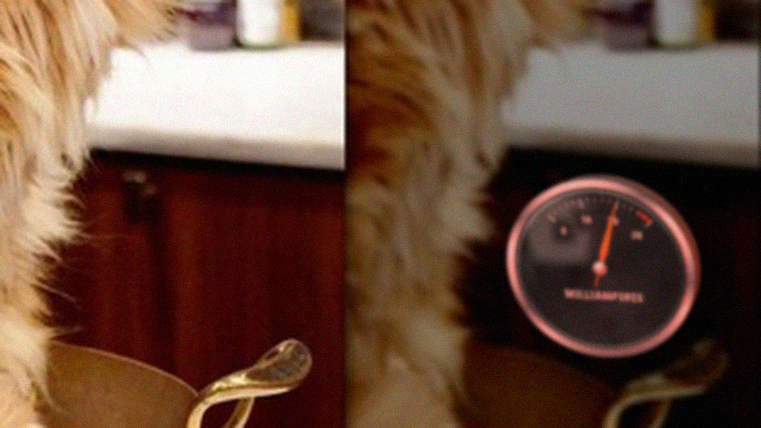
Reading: 20; mA
